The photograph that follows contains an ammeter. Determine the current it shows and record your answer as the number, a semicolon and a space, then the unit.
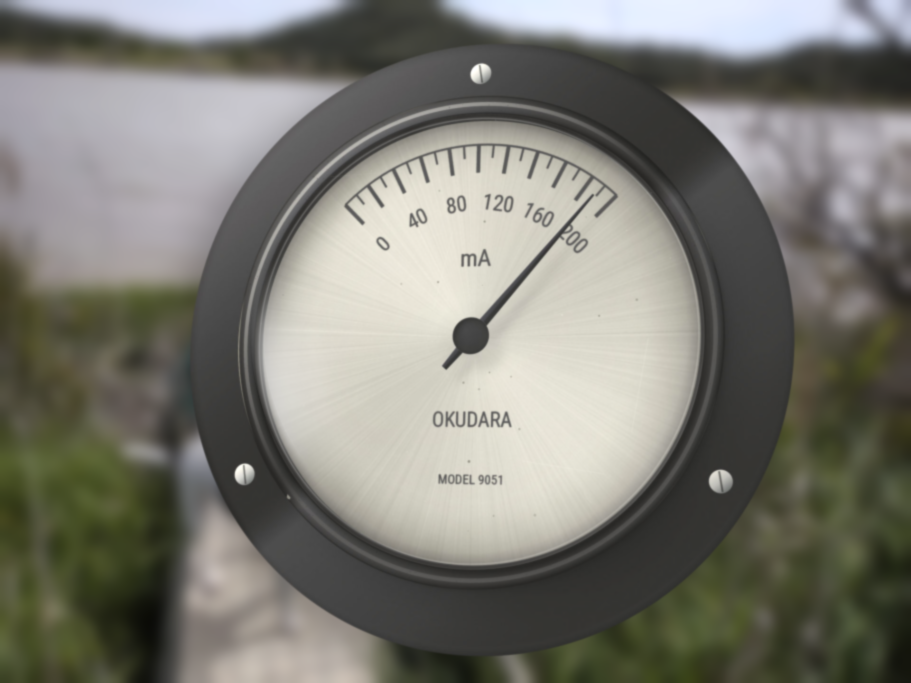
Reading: 190; mA
